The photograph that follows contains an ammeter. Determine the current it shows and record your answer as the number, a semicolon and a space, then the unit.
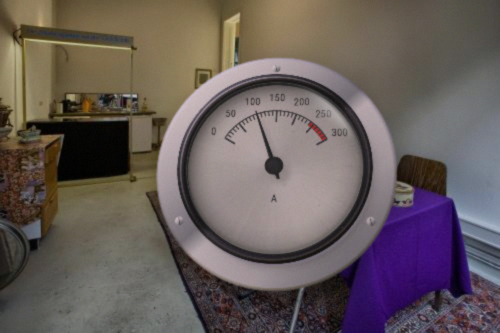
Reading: 100; A
